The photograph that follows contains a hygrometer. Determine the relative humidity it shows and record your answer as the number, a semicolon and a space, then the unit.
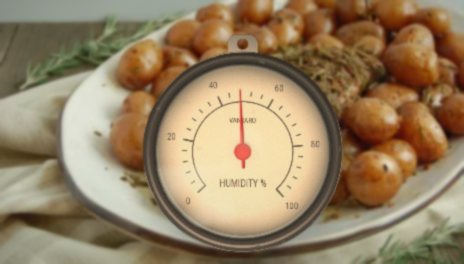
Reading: 48; %
